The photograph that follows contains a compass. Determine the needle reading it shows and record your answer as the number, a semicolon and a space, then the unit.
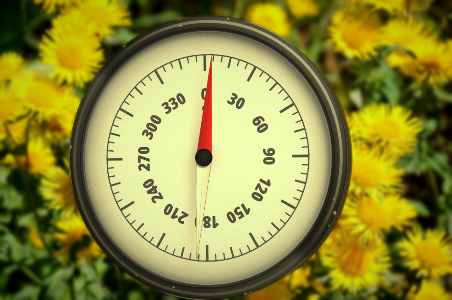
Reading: 5; °
